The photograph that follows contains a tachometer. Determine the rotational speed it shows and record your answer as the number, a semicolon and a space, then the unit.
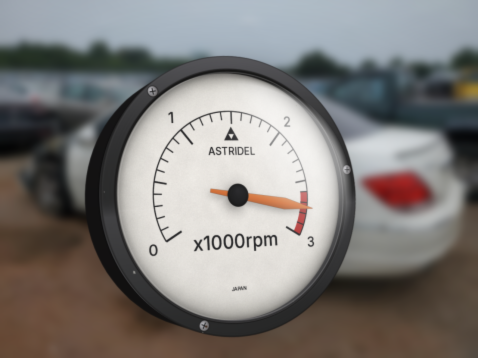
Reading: 2750; rpm
